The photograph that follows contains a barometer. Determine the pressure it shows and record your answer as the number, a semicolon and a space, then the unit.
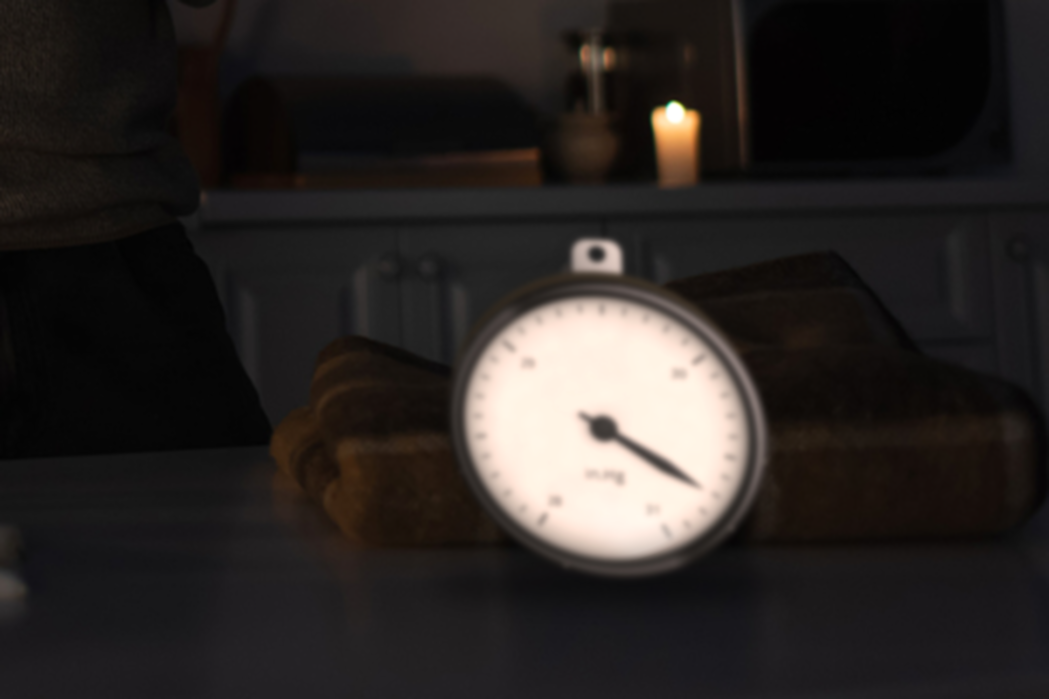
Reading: 30.7; inHg
